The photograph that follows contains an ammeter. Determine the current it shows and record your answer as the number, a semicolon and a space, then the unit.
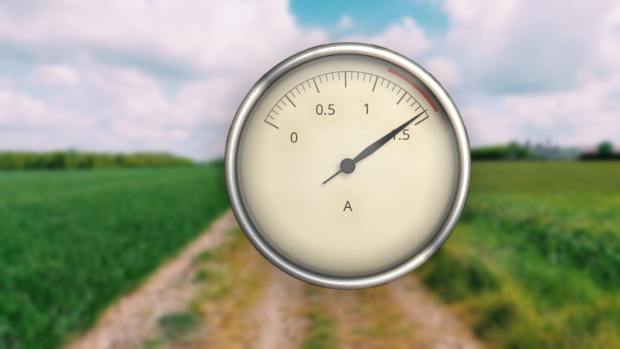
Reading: 1.45; A
